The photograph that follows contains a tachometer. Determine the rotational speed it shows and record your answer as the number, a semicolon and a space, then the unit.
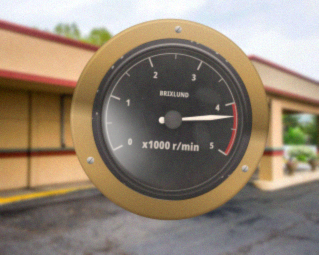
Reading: 4250; rpm
